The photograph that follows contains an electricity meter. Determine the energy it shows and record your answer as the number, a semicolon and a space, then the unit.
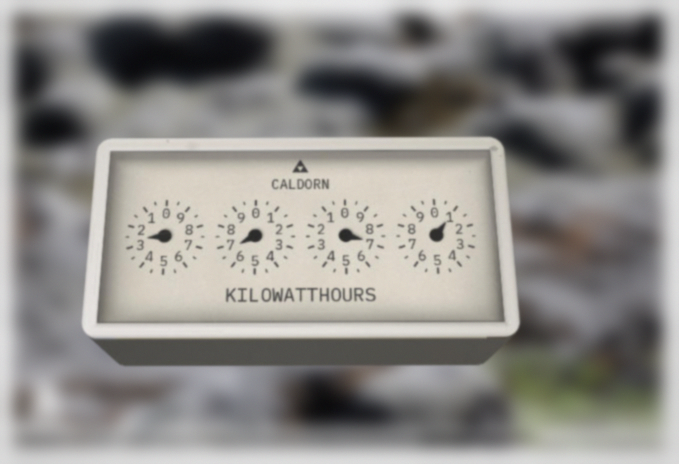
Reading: 2671; kWh
